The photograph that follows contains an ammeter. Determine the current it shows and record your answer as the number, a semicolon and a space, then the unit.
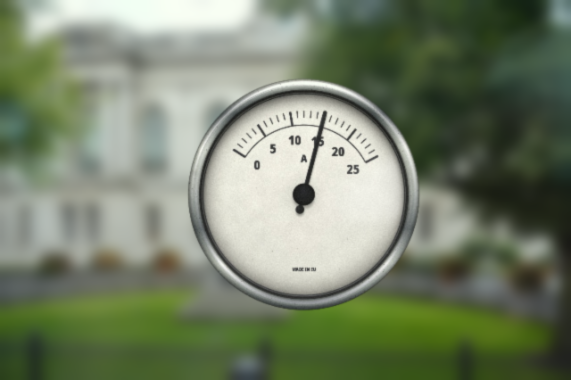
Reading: 15; A
